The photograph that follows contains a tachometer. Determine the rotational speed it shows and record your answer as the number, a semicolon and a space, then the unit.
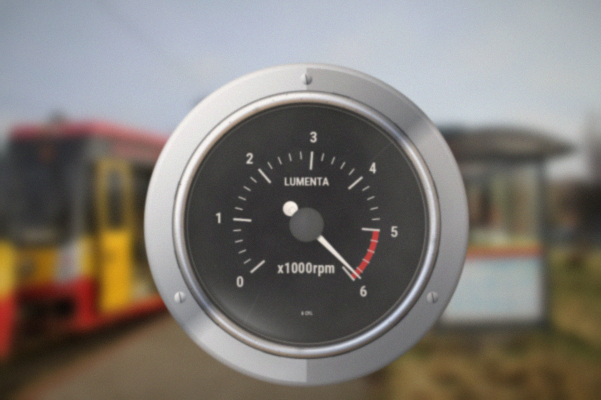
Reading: 5900; rpm
